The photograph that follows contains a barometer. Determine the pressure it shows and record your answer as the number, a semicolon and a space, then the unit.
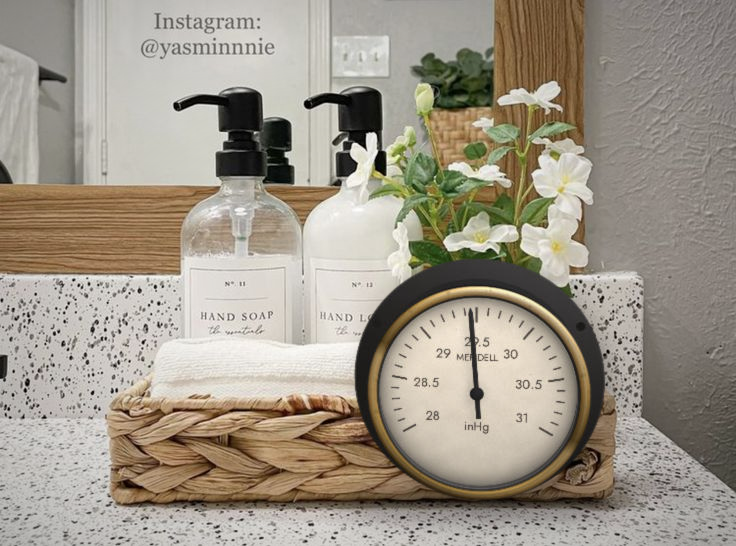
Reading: 29.45; inHg
